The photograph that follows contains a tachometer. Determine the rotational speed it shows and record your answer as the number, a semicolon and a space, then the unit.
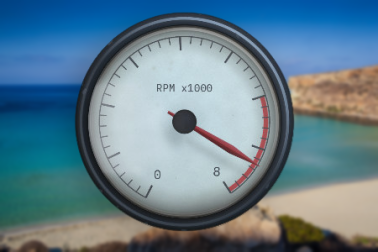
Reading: 7300; rpm
